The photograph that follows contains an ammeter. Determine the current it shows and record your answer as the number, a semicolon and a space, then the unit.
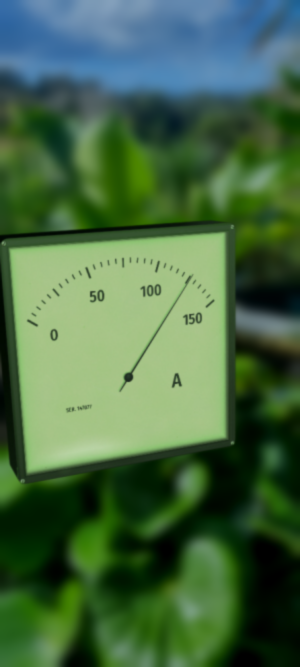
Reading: 125; A
